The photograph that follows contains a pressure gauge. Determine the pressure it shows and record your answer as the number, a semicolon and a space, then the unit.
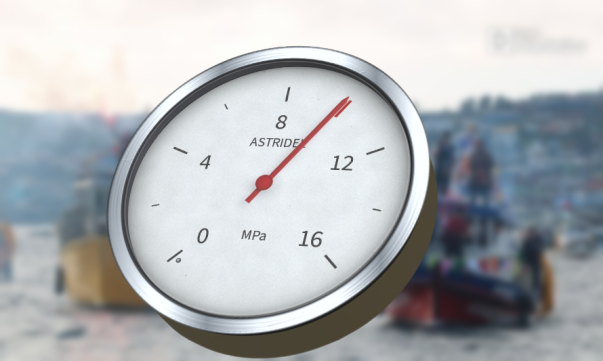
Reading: 10; MPa
